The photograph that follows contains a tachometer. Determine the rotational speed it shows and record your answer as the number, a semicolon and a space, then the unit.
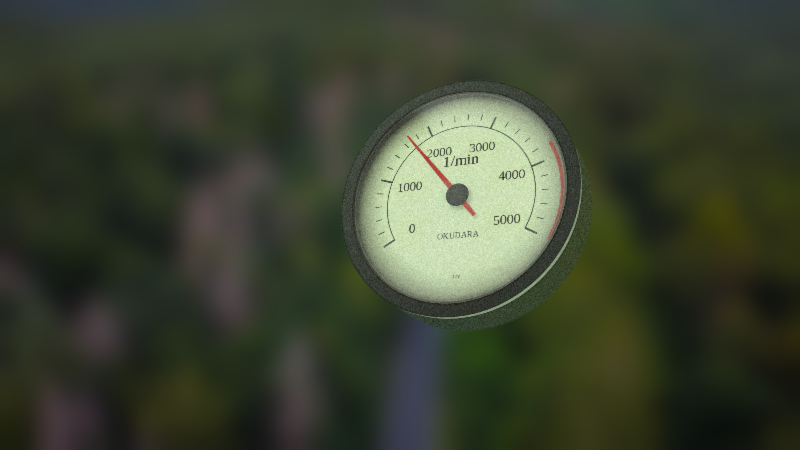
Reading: 1700; rpm
